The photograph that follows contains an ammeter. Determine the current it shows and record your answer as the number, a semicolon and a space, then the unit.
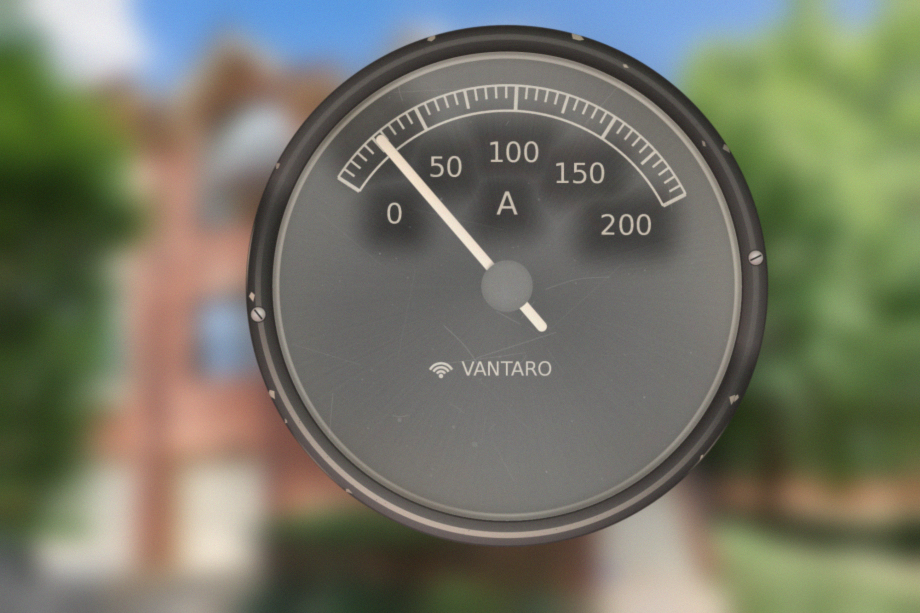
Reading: 27.5; A
